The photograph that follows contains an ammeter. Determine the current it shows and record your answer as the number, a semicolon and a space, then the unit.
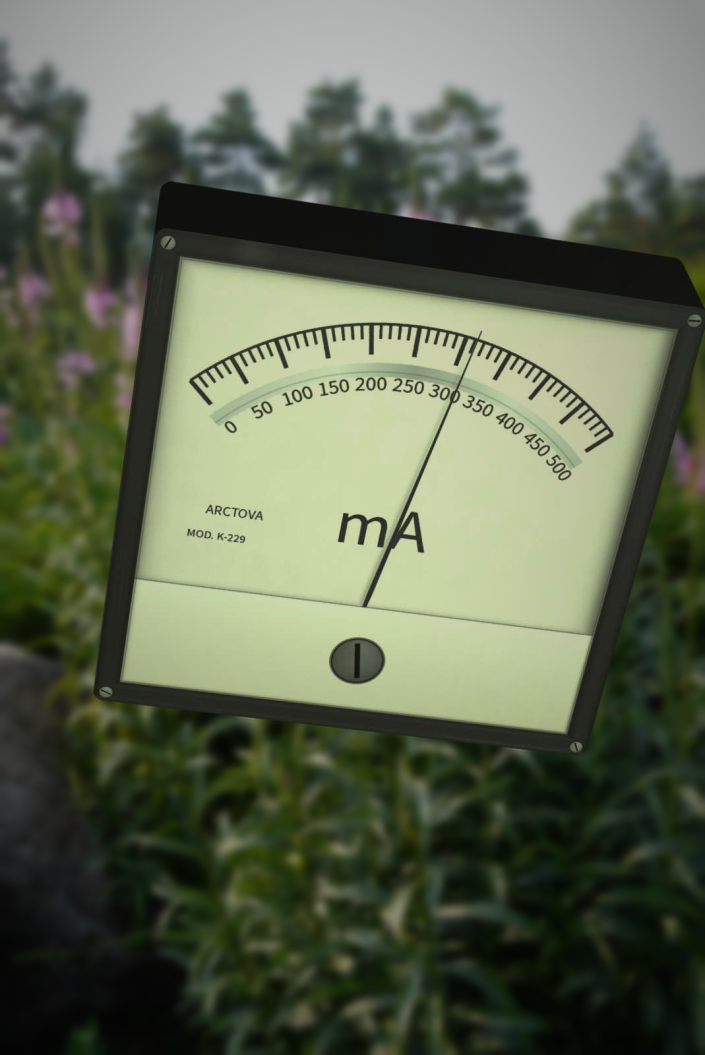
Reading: 310; mA
